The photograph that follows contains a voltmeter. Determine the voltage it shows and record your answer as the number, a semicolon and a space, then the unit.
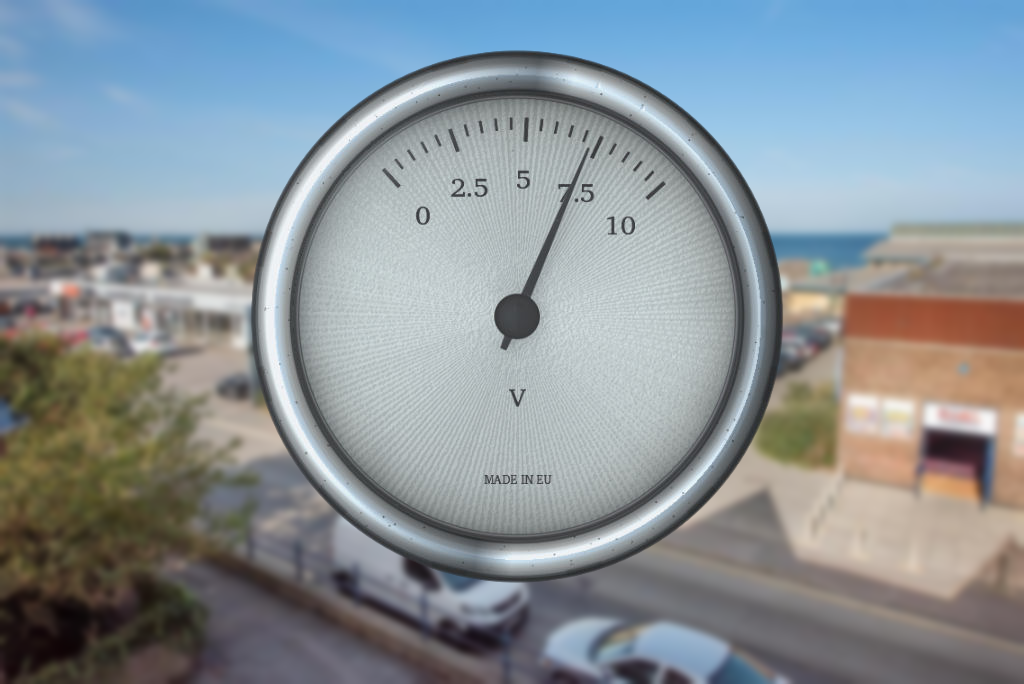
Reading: 7.25; V
